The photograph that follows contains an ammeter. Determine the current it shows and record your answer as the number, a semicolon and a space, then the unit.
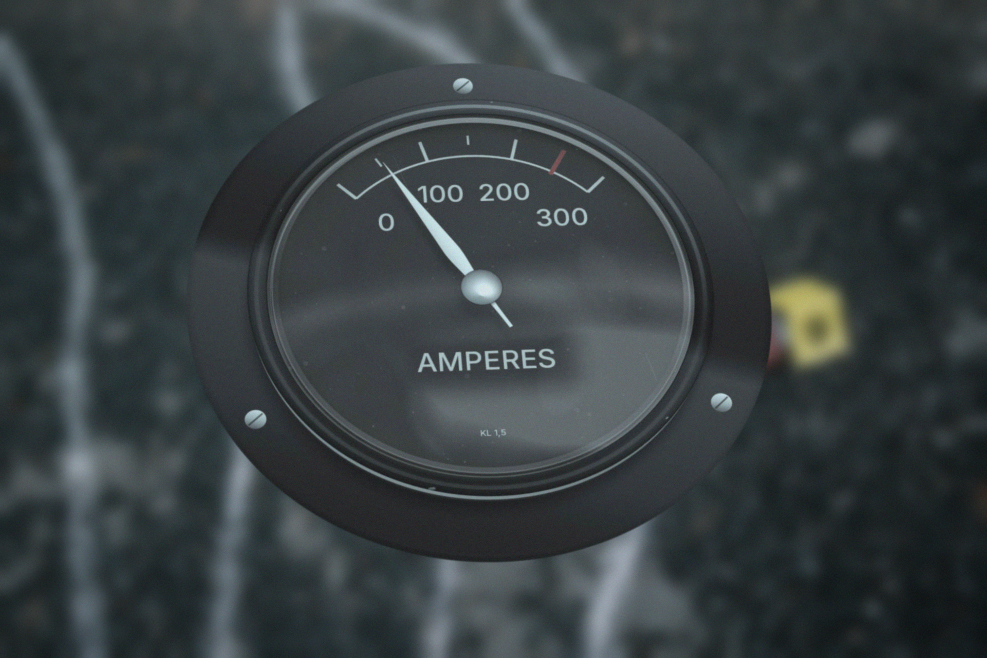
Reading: 50; A
